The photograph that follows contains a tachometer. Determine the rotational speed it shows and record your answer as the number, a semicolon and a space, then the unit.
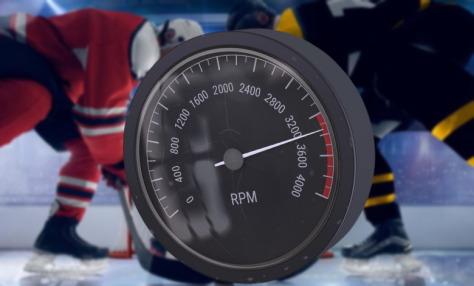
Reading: 3350; rpm
